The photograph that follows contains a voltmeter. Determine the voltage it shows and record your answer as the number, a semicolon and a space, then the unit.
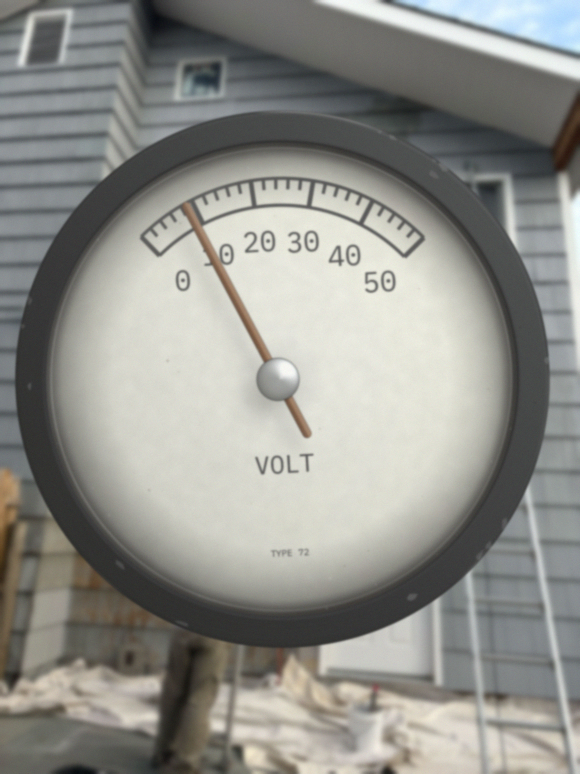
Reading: 9; V
